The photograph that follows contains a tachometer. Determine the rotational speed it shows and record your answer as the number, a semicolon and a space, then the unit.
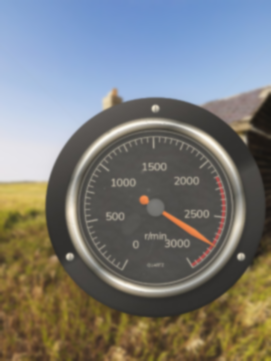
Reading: 2750; rpm
